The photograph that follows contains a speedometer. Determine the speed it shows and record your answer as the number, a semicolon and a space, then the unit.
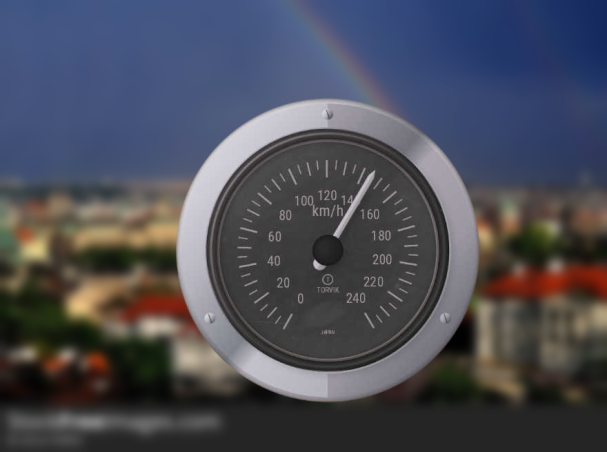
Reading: 145; km/h
